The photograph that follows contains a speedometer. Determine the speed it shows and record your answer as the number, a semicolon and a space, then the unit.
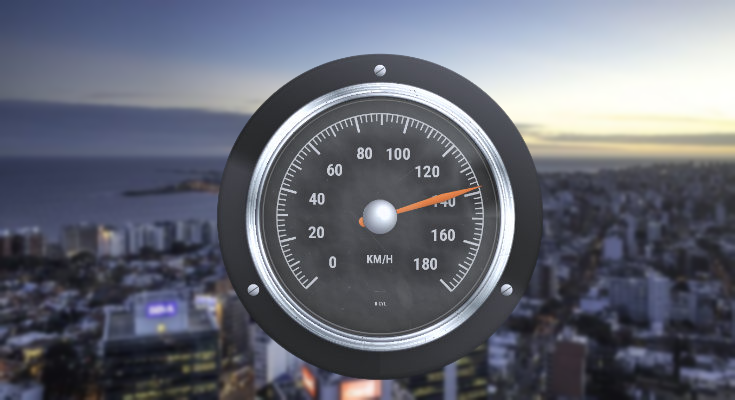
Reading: 138; km/h
